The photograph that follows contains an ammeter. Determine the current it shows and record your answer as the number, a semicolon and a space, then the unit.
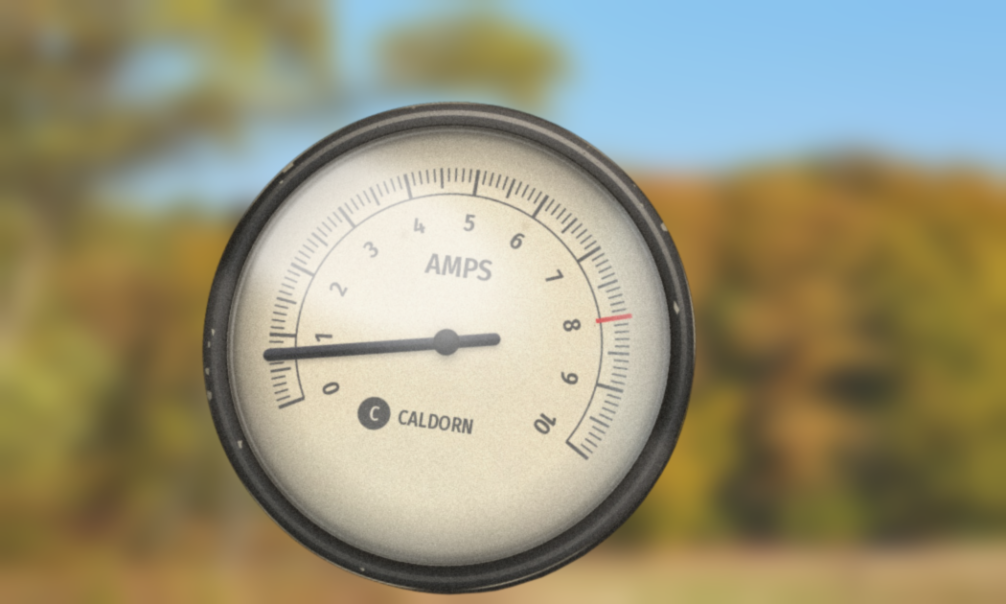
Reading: 0.7; A
